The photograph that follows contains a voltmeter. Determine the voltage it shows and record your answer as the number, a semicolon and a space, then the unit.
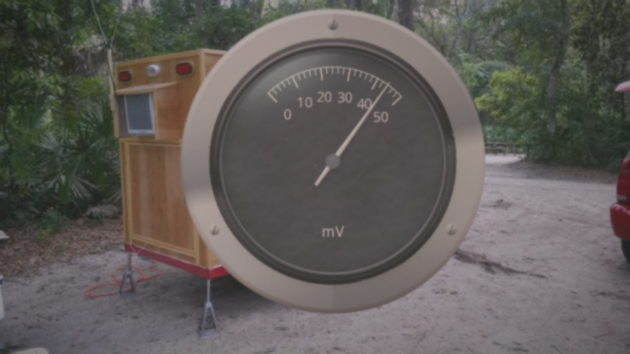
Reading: 44; mV
